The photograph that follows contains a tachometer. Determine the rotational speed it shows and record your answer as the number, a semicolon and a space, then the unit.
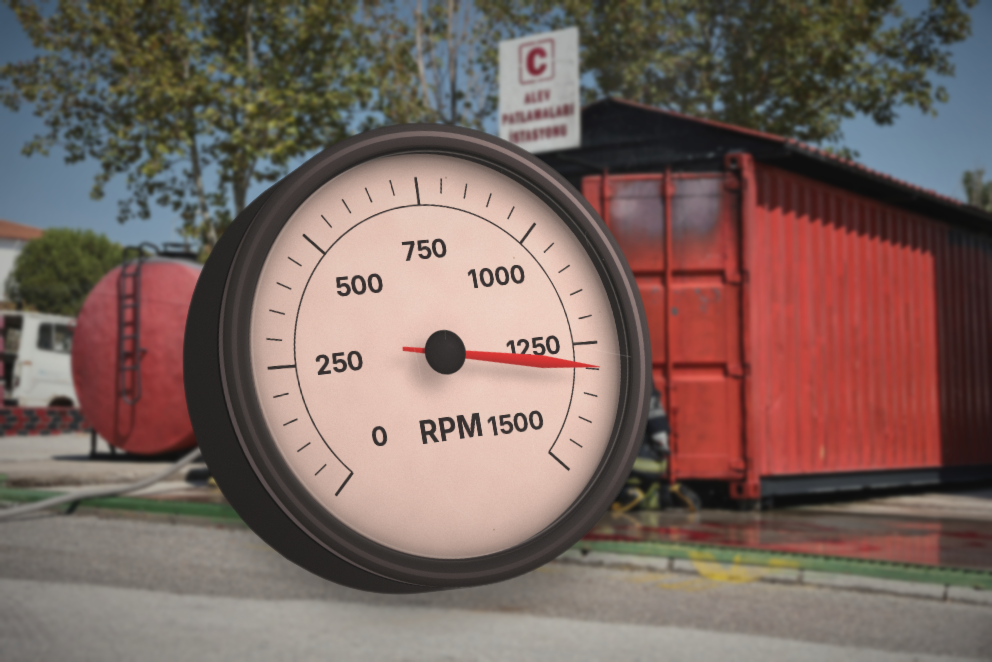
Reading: 1300; rpm
